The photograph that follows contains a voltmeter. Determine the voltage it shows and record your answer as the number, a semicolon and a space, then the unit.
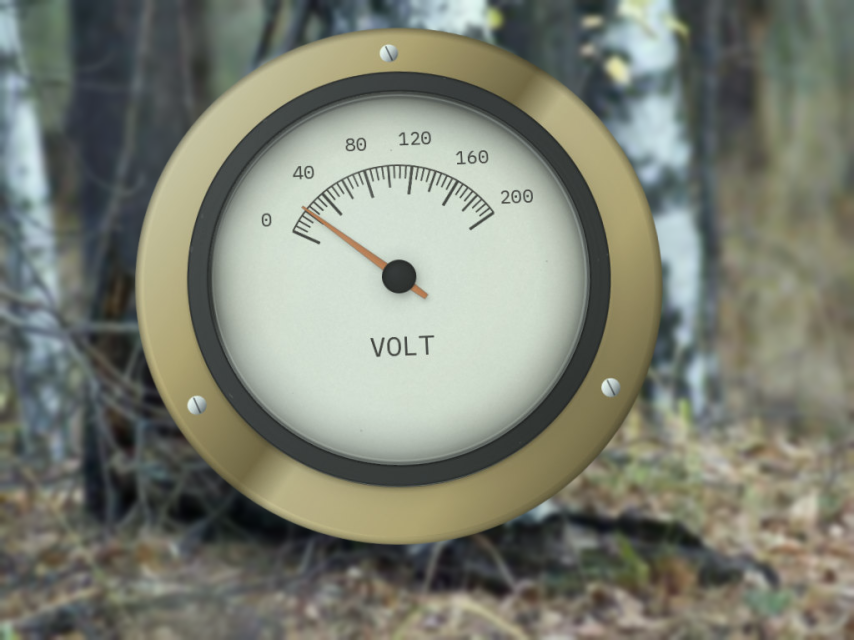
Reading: 20; V
